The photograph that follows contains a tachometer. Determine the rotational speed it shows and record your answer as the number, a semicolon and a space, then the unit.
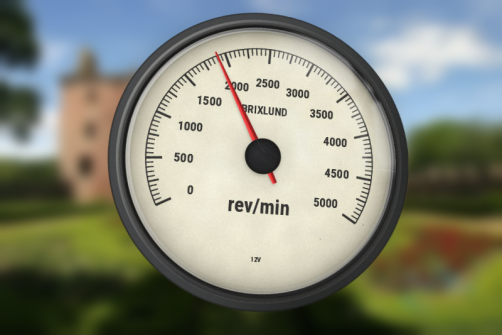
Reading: 1900; rpm
